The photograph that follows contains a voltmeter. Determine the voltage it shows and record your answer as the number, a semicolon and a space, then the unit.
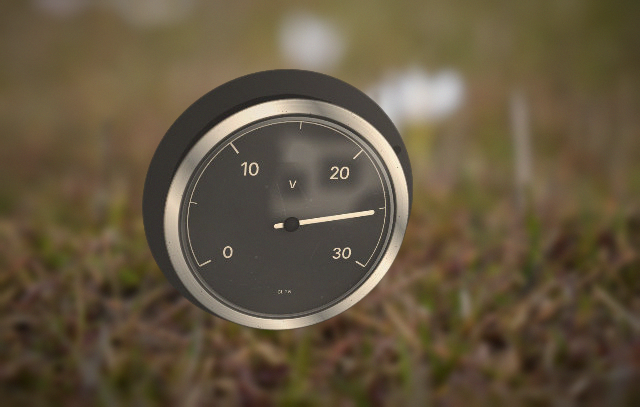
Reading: 25; V
